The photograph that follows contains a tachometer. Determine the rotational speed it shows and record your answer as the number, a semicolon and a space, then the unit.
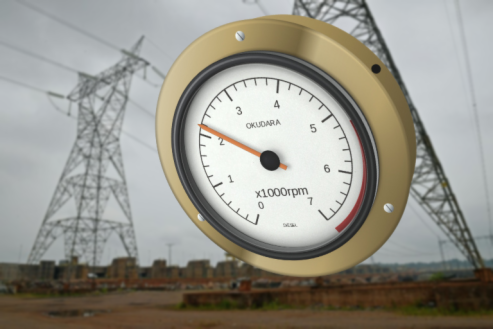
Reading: 2200; rpm
